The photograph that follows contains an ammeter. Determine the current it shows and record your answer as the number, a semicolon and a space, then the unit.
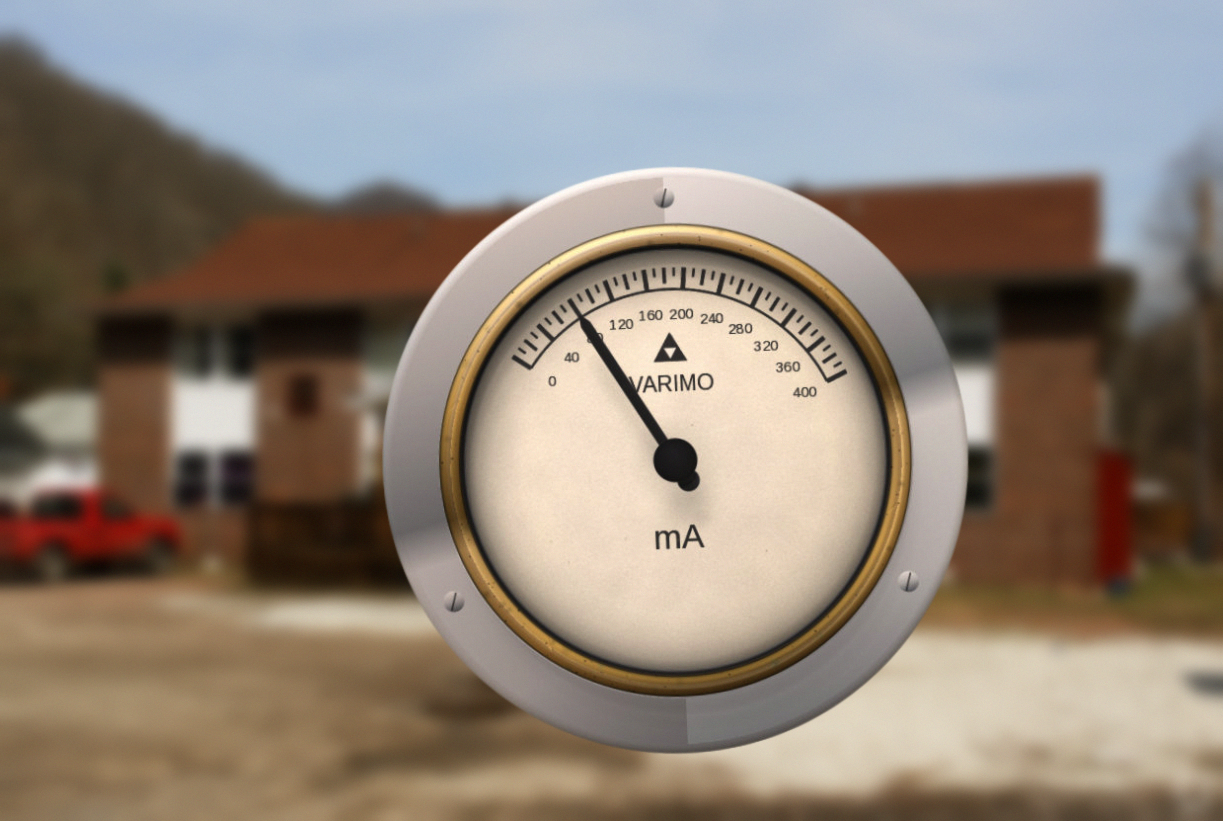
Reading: 80; mA
